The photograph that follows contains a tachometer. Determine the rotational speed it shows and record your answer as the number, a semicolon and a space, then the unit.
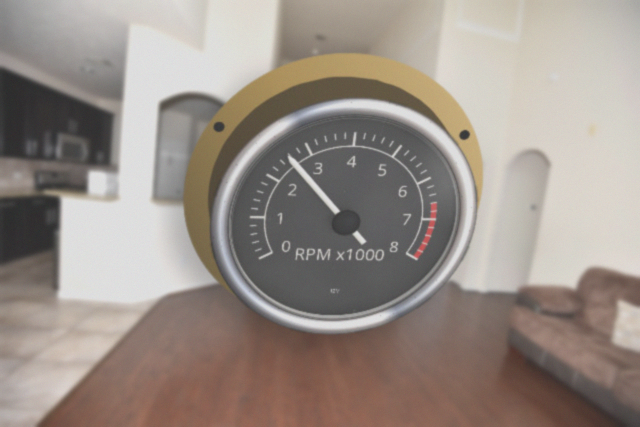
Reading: 2600; rpm
